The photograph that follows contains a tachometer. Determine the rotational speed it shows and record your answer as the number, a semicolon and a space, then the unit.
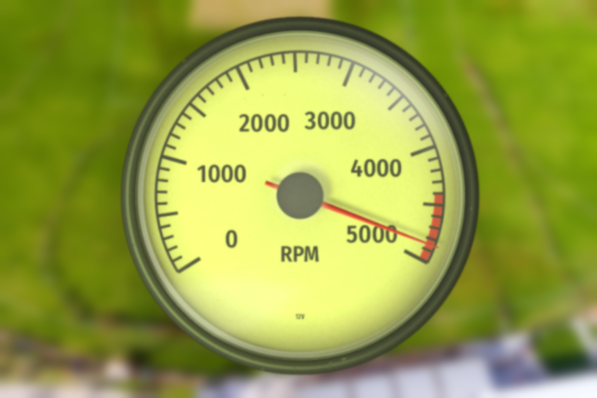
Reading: 4850; rpm
